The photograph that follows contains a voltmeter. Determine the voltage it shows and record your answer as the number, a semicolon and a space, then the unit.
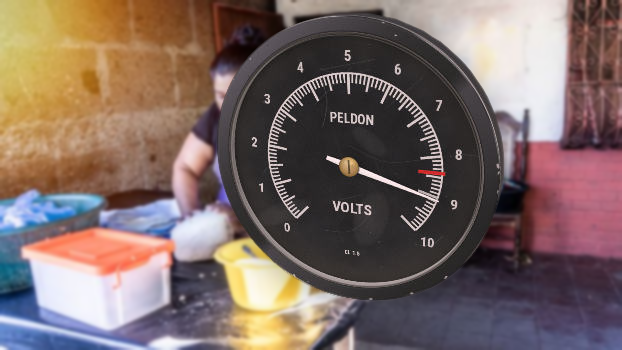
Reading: 9; V
